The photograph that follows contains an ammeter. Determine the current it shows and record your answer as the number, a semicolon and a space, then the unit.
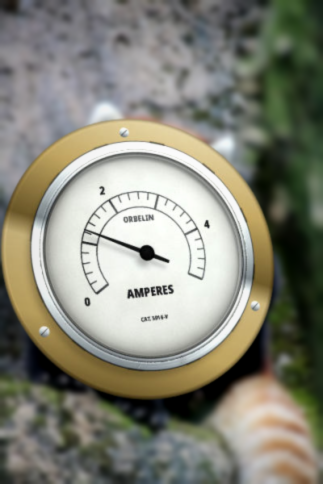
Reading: 1.2; A
